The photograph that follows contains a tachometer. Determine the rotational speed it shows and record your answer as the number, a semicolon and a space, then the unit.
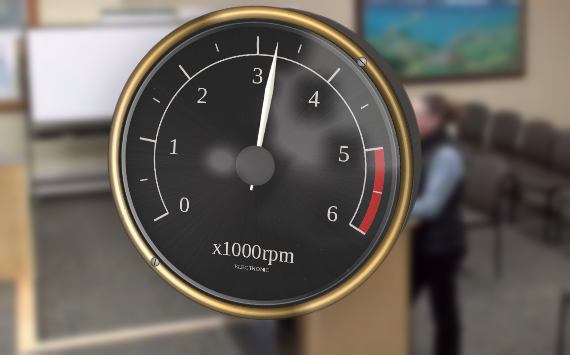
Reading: 3250; rpm
